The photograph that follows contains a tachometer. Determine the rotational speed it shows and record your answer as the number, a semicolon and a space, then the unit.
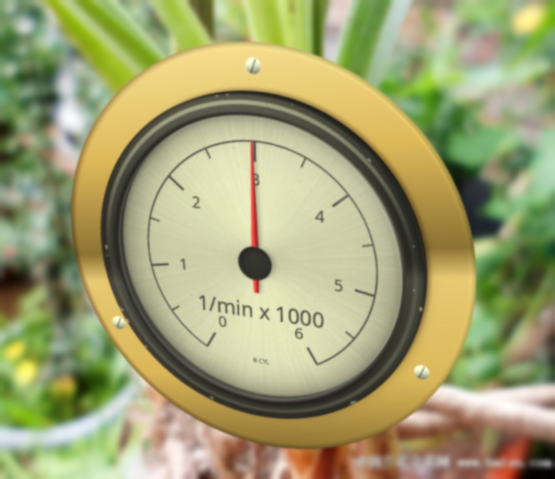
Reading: 3000; rpm
